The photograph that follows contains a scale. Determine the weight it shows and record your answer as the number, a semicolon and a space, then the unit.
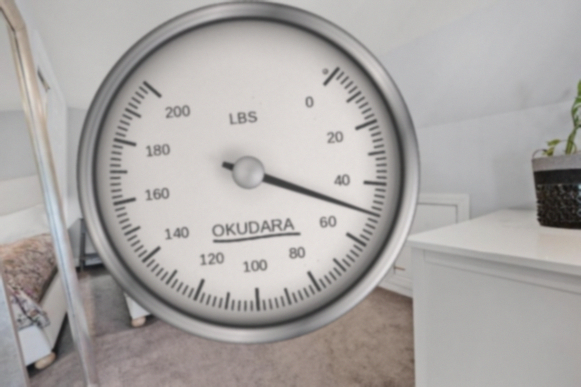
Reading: 50; lb
